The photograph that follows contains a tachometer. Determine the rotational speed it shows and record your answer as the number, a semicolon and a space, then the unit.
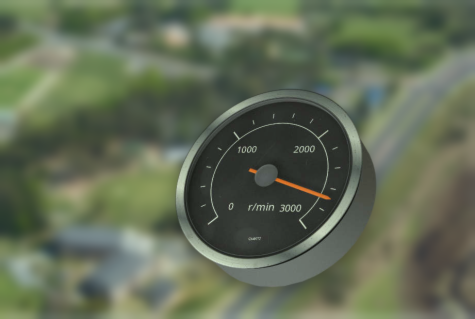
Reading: 2700; rpm
